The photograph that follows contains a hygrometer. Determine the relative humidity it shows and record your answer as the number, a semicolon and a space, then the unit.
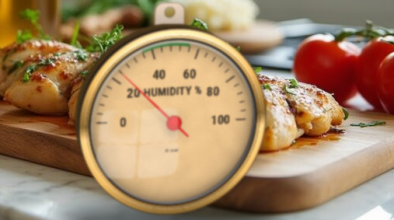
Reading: 24; %
